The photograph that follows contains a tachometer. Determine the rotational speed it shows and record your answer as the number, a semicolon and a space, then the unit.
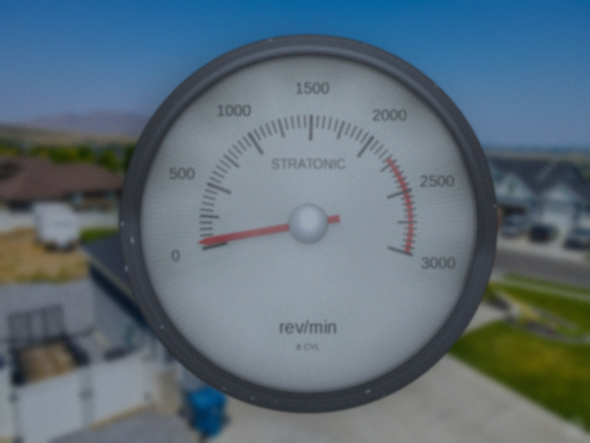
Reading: 50; rpm
